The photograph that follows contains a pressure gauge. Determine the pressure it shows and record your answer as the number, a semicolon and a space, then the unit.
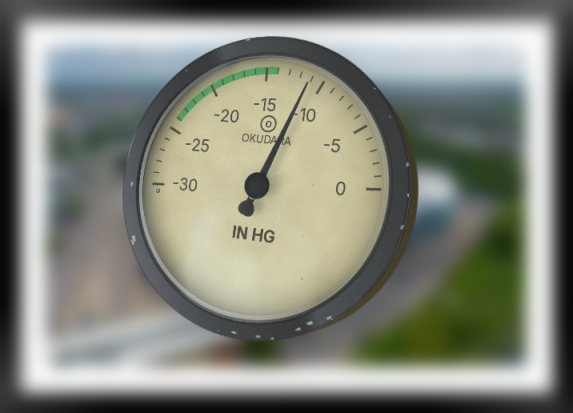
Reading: -11; inHg
